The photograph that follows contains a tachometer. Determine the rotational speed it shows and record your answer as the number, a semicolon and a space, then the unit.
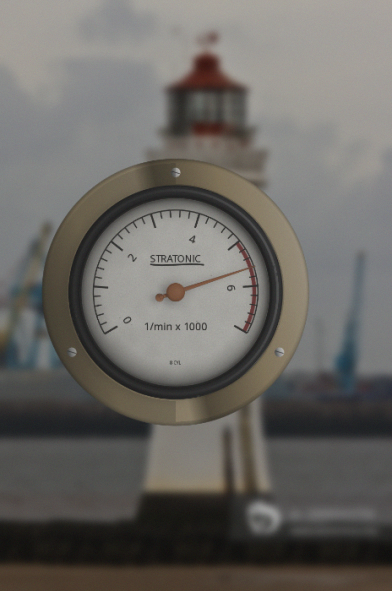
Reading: 5600; rpm
